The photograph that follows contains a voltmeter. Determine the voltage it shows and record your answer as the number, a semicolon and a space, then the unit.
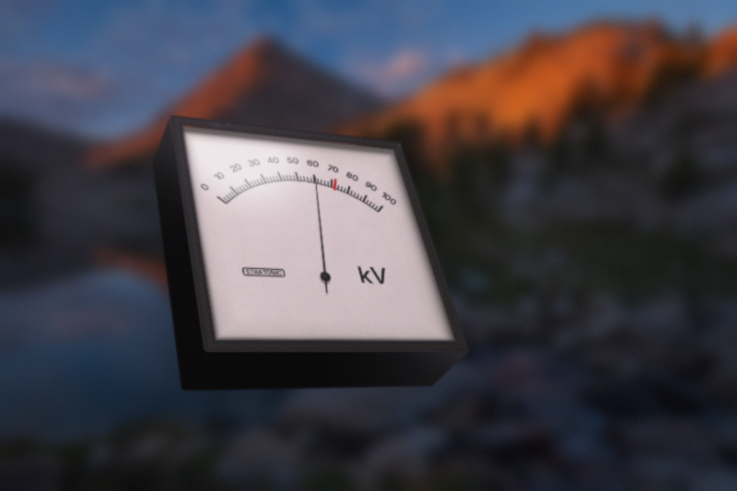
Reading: 60; kV
